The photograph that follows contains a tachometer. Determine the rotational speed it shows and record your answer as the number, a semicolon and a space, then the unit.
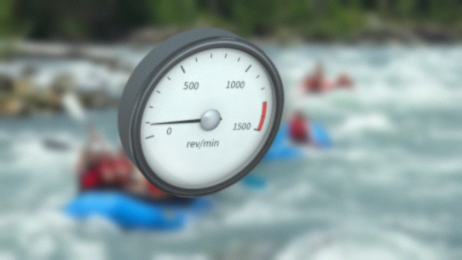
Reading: 100; rpm
